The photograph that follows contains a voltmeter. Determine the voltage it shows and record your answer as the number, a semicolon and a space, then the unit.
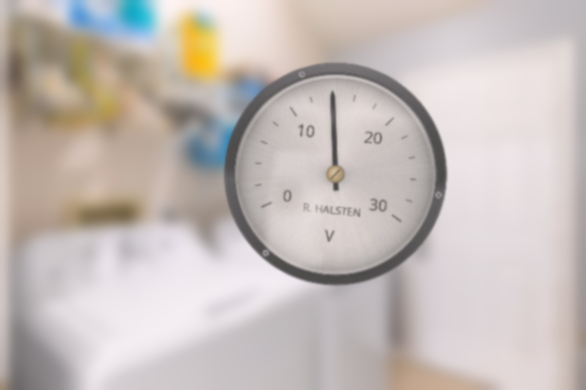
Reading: 14; V
